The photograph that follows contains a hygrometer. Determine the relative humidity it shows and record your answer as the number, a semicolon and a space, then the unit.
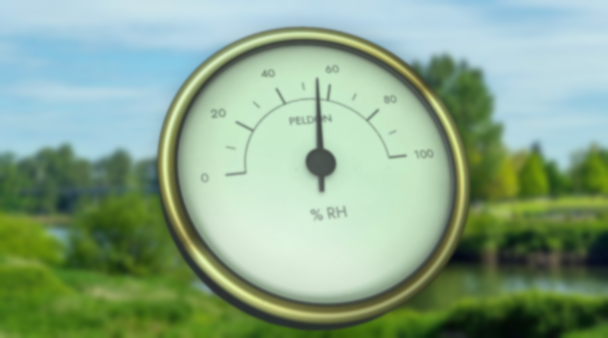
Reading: 55; %
